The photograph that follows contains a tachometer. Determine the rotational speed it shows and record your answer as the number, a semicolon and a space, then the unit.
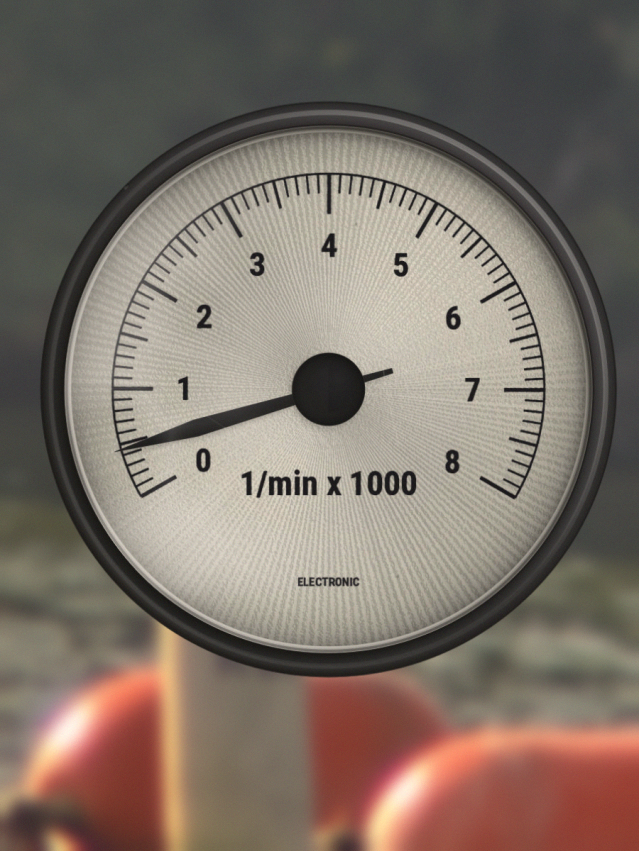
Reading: 450; rpm
